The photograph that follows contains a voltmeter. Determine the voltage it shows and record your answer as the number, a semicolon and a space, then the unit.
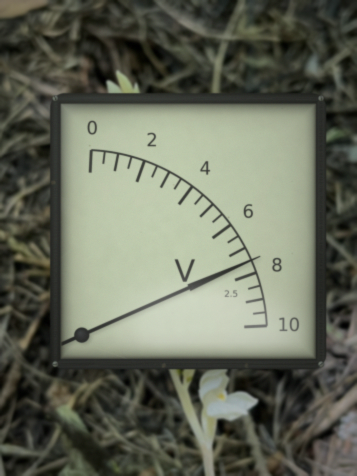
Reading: 7.5; V
